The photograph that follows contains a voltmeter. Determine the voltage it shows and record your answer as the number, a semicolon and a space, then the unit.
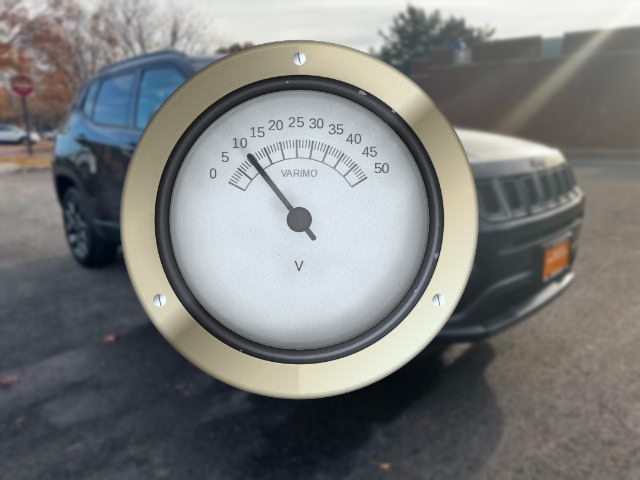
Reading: 10; V
